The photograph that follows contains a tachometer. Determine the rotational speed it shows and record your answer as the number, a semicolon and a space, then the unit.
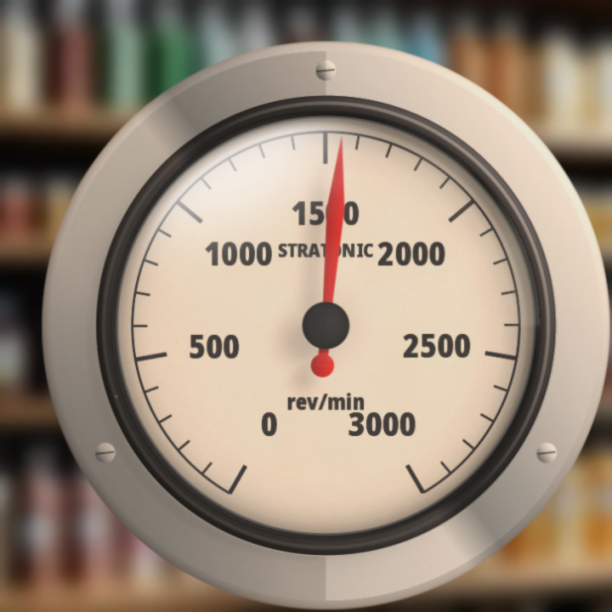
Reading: 1550; rpm
